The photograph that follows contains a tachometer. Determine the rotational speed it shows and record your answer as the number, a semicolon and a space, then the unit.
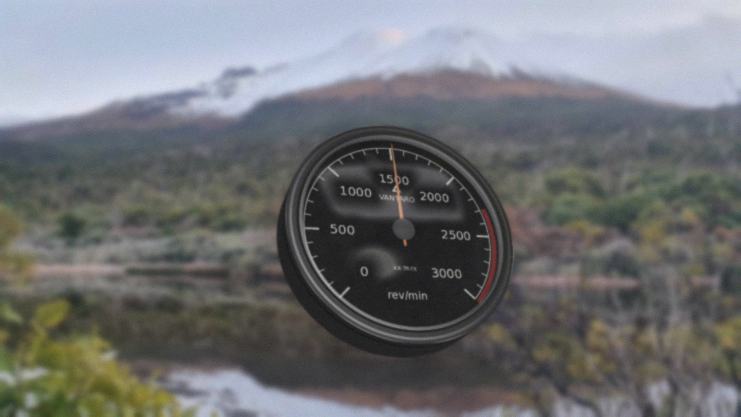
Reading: 1500; rpm
